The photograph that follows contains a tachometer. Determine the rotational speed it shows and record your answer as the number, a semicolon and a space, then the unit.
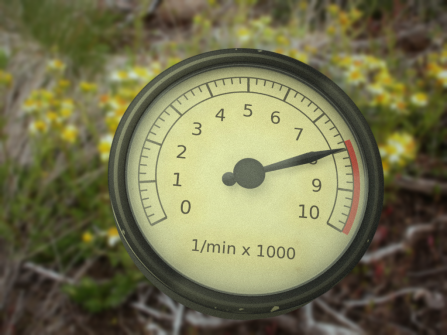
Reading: 8000; rpm
